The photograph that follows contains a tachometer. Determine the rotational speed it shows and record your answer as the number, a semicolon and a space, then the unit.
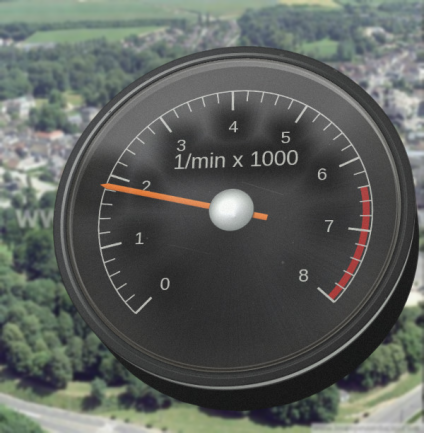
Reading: 1800; rpm
